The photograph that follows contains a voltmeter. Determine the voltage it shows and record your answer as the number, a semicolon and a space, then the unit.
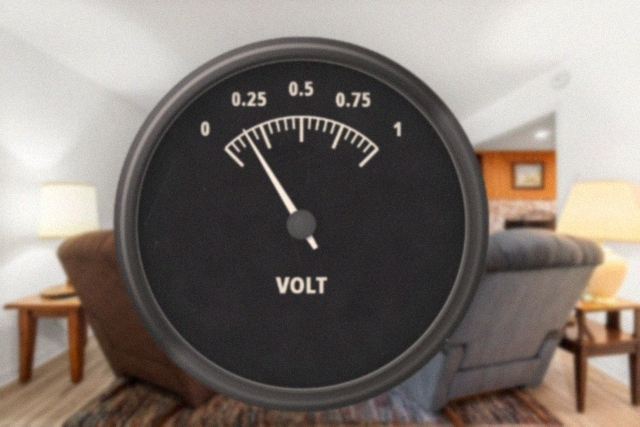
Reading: 0.15; V
